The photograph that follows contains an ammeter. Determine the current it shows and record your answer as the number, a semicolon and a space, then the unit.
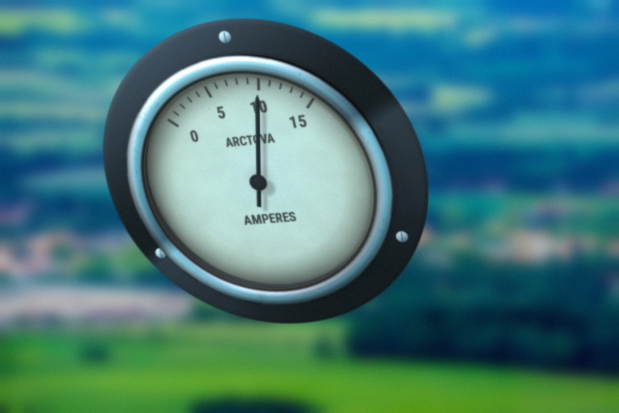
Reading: 10; A
